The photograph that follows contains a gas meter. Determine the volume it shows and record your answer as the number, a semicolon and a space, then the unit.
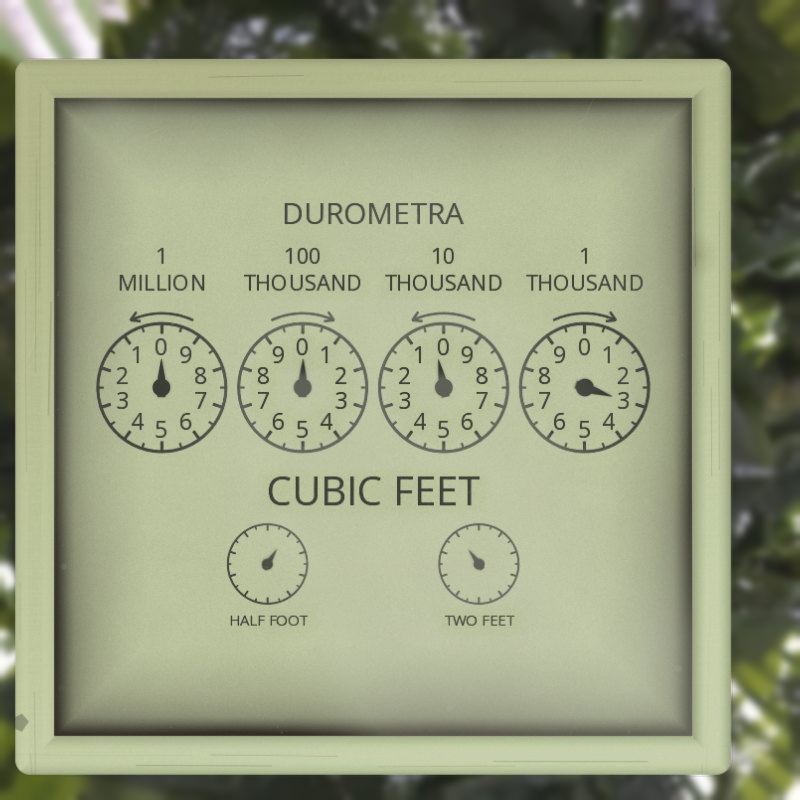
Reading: 300; ft³
